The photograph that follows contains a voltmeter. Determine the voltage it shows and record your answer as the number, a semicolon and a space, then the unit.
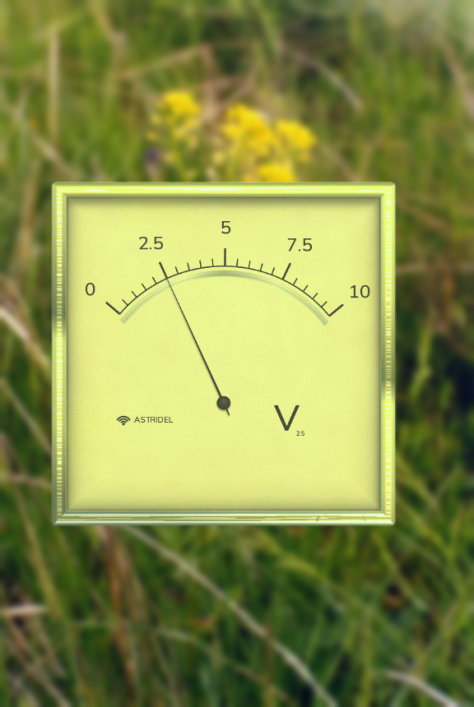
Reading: 2.5; V
